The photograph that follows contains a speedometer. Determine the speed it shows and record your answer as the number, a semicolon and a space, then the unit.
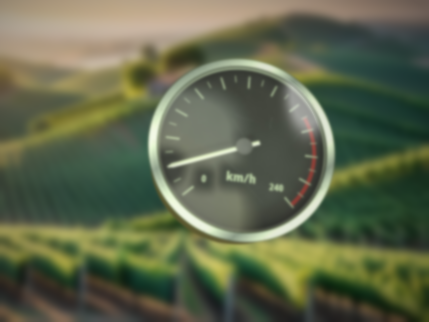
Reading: 20; km/h
